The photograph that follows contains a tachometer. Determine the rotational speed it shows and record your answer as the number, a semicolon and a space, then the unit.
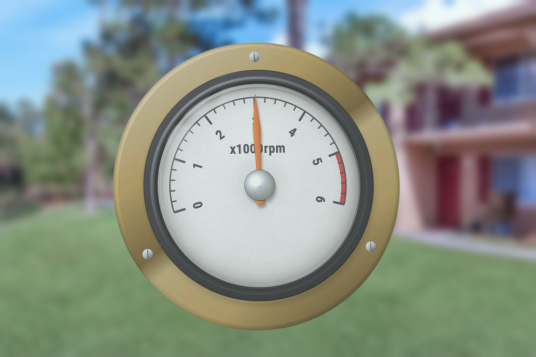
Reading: 3000; rpm
